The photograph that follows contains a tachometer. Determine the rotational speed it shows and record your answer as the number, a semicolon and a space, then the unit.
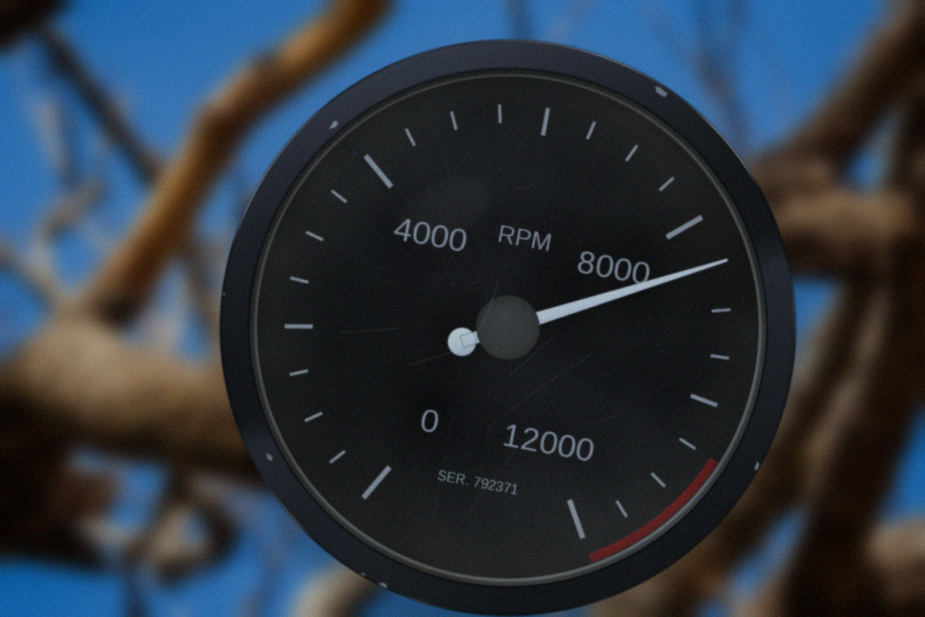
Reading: 8500; rpm
